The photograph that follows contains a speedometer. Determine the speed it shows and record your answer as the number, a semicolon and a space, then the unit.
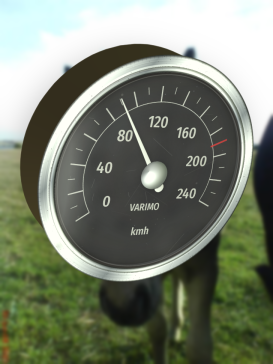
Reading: 90; km/h
